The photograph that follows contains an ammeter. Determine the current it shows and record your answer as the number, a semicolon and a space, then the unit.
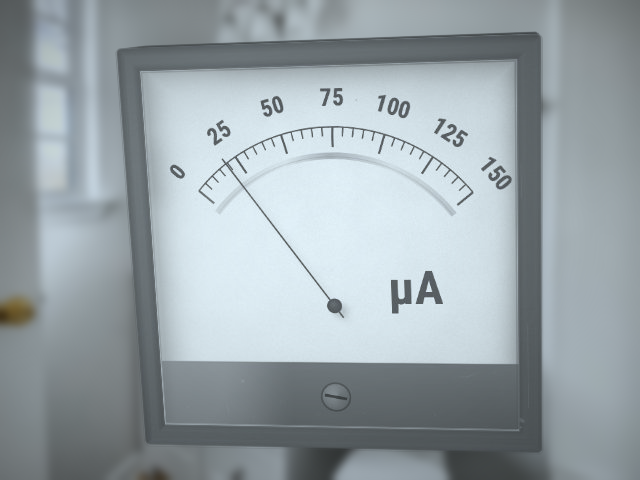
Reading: 20; µA
